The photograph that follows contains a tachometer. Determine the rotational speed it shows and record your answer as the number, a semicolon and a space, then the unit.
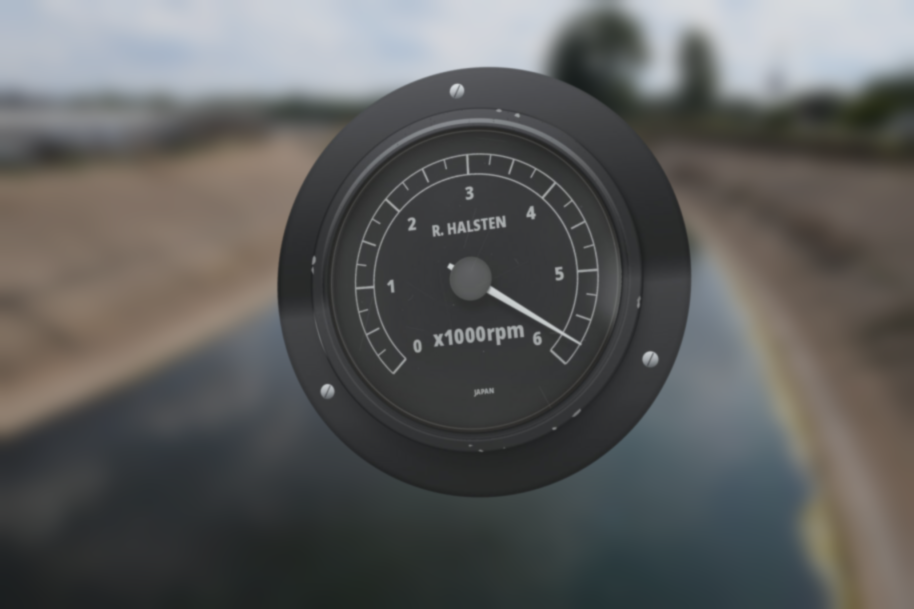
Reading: 5750; rpm
